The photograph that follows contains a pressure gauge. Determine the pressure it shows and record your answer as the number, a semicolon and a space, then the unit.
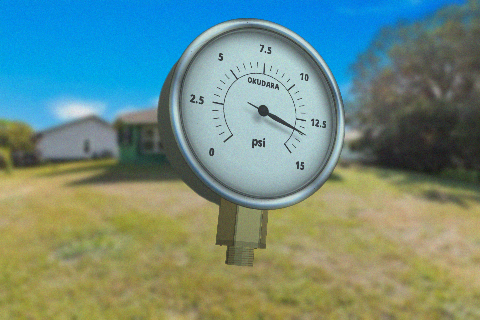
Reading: 13.5; psi
